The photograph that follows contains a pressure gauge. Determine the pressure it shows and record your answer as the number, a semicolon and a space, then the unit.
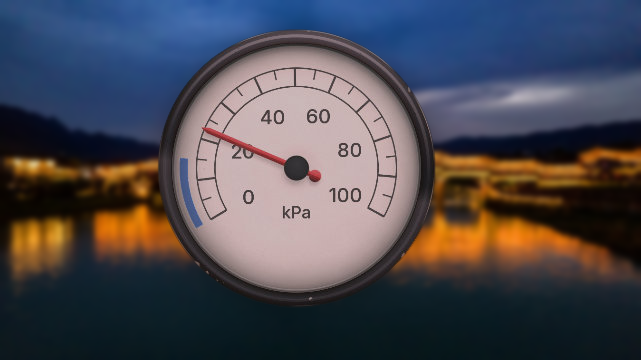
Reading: 22.5; kPa
